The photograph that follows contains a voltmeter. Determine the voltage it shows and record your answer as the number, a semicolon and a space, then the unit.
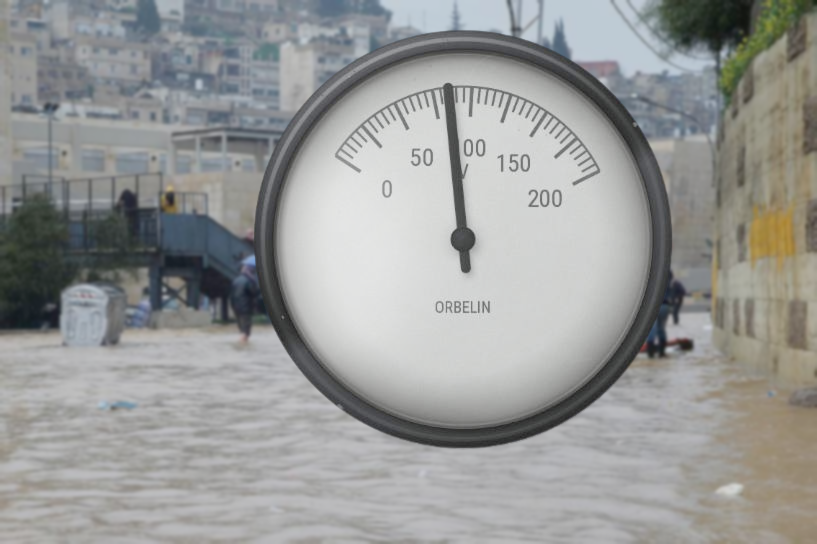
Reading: 85; V
